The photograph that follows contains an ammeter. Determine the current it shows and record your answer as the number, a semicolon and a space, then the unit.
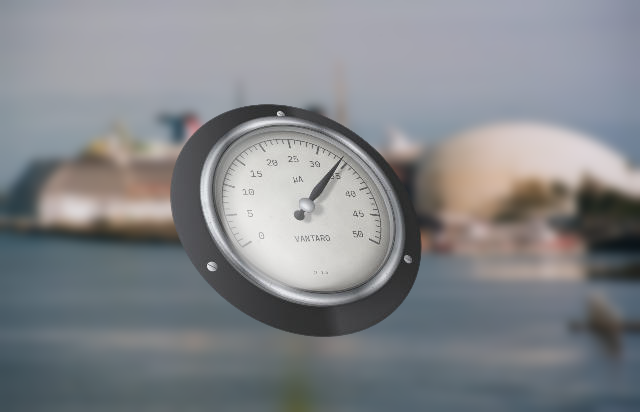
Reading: 34; µA
